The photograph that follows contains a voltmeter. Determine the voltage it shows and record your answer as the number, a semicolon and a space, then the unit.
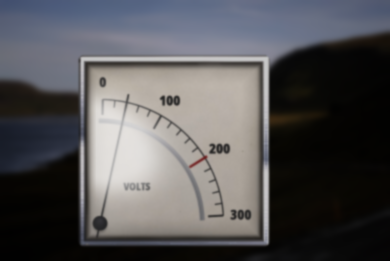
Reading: 40; V
